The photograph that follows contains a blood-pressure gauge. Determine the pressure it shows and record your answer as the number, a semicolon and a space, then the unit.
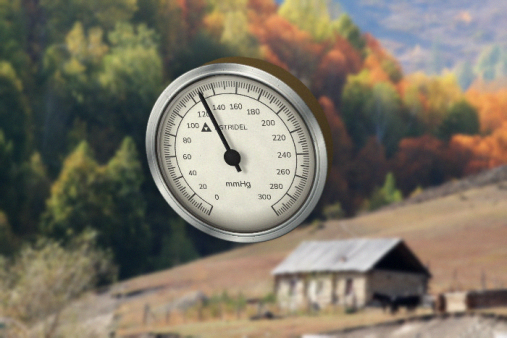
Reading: 130; mmHg
